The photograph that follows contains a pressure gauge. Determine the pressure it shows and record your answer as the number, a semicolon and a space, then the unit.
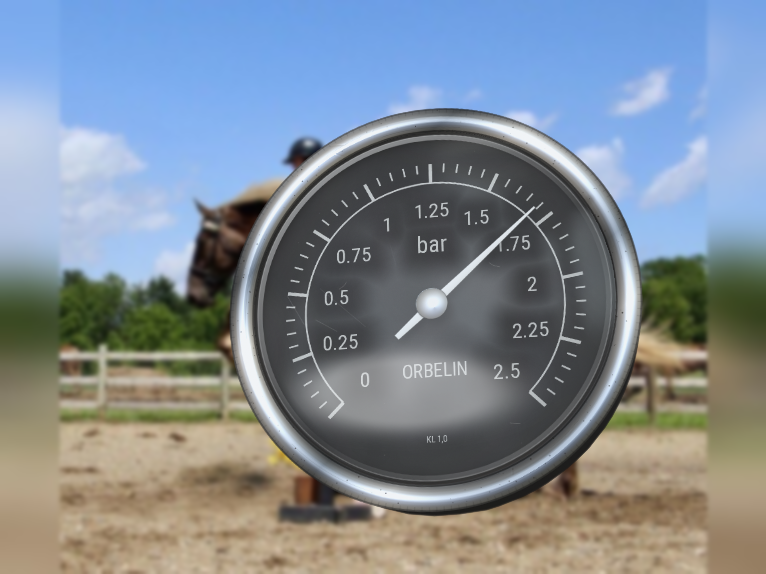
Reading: 1.7; bar
